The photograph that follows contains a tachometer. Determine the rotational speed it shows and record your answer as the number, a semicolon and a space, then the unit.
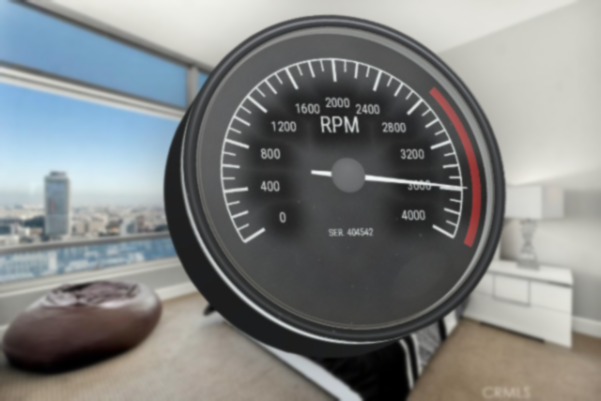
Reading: 3600; rpm
